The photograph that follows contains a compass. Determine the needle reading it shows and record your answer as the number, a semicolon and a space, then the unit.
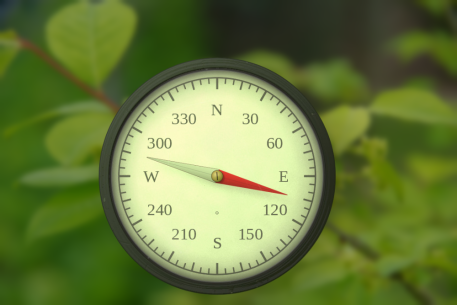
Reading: 105; °
